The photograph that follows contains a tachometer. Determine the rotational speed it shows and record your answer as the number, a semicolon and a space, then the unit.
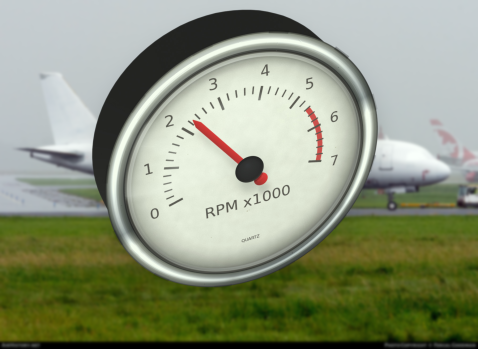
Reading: 2300; rpm
